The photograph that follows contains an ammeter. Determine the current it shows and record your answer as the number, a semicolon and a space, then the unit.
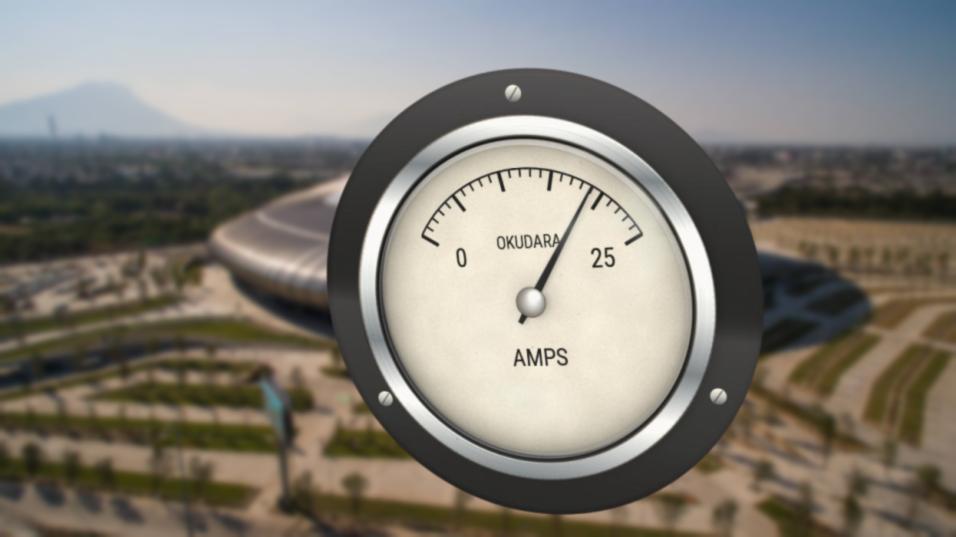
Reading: 19; A
